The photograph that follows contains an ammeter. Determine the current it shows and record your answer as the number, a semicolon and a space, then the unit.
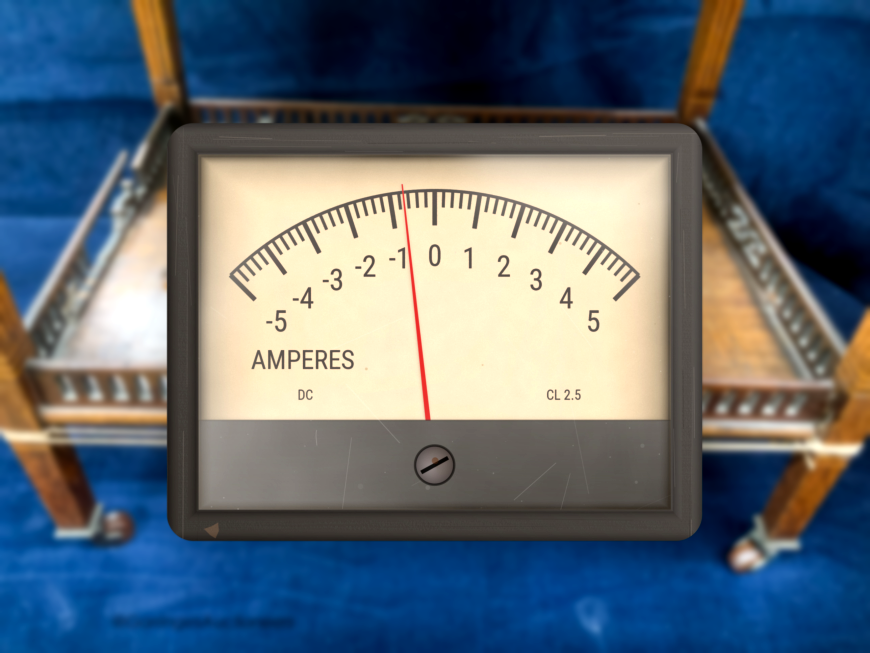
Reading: -0.7; A
